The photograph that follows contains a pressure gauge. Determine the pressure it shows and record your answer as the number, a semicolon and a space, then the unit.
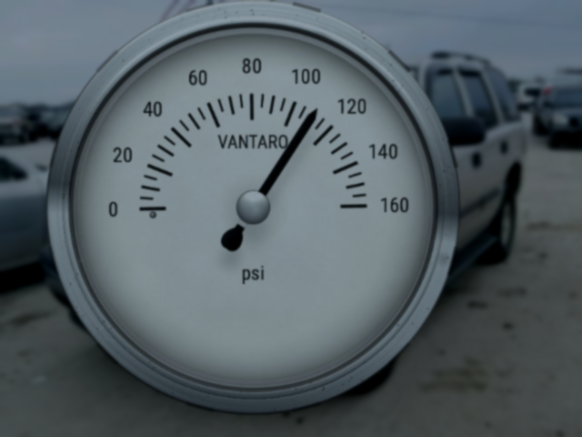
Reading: 110; psi
